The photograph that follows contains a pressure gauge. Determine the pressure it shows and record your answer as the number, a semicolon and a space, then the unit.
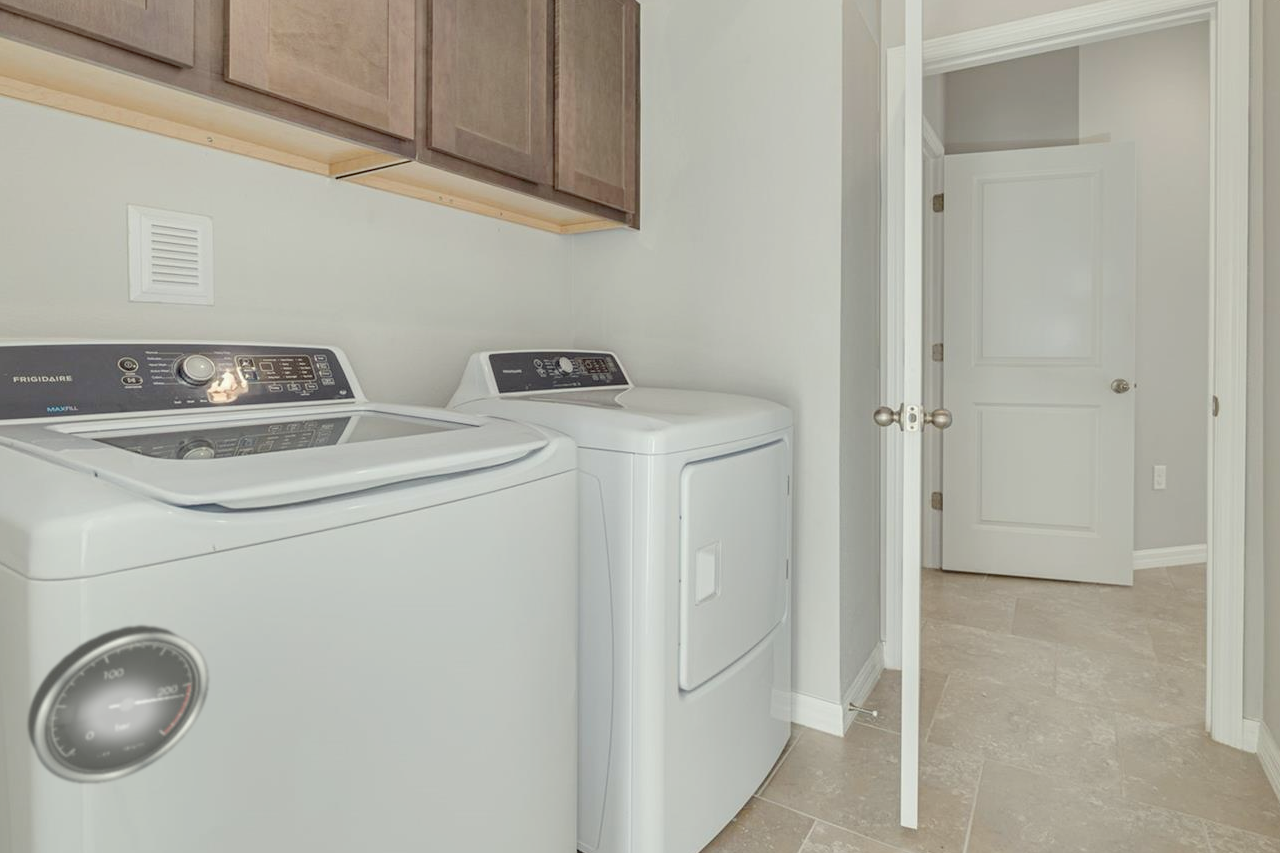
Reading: 210; bar
